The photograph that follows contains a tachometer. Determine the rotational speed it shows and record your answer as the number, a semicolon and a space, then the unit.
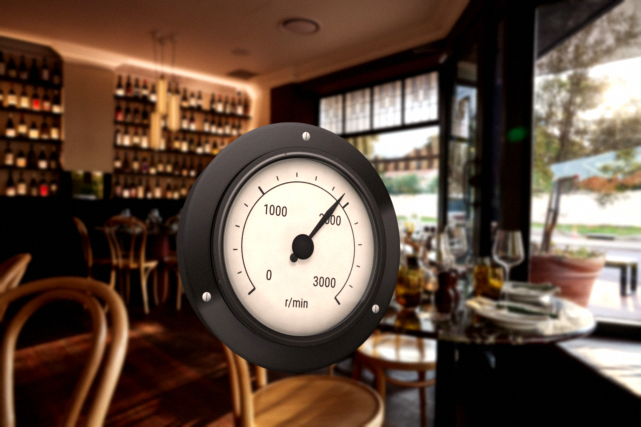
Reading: 1900; rpm
